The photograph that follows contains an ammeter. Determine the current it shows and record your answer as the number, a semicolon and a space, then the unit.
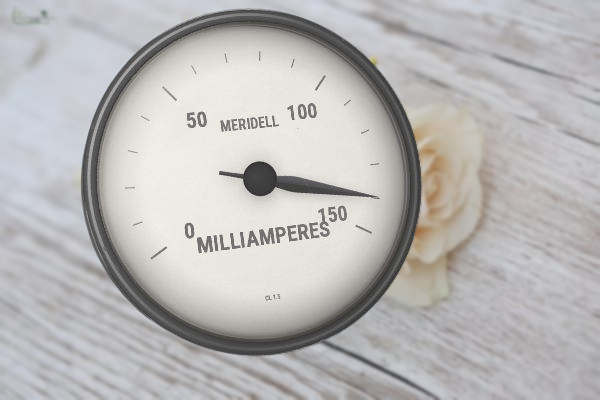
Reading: 140; mA
